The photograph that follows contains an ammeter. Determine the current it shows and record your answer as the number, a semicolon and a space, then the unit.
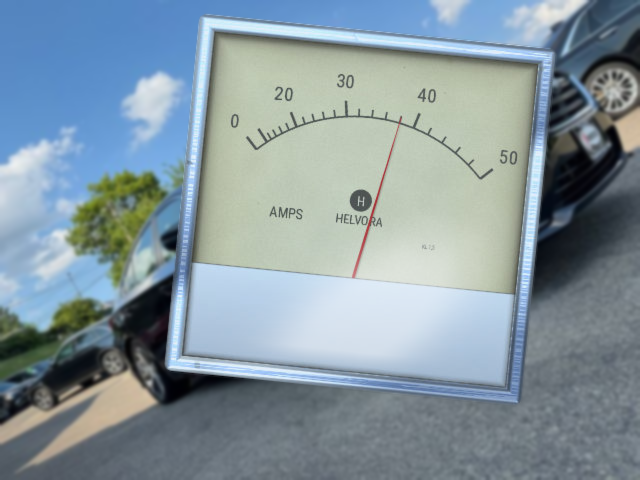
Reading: 38; A
